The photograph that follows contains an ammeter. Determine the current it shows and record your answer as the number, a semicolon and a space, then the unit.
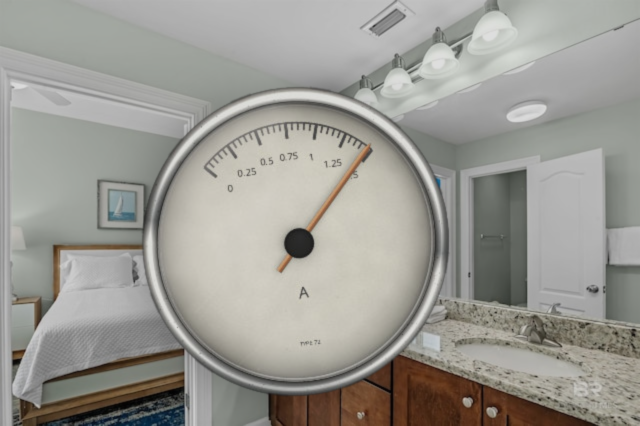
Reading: 1.45; A
